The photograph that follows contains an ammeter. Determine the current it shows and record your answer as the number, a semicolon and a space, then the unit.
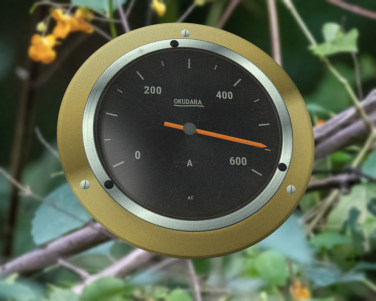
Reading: 550; A
